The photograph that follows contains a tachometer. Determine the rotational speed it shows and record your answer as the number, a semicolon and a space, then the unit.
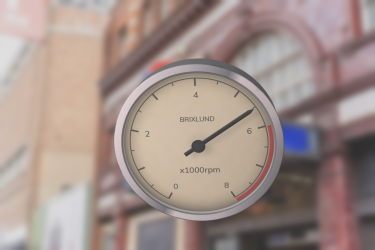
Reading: 5500; rpm
